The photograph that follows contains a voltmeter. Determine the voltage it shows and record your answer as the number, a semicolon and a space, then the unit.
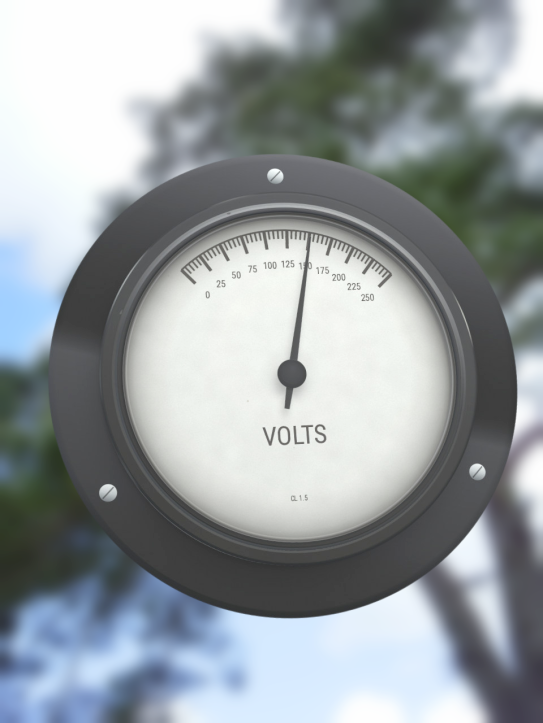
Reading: 150; V
